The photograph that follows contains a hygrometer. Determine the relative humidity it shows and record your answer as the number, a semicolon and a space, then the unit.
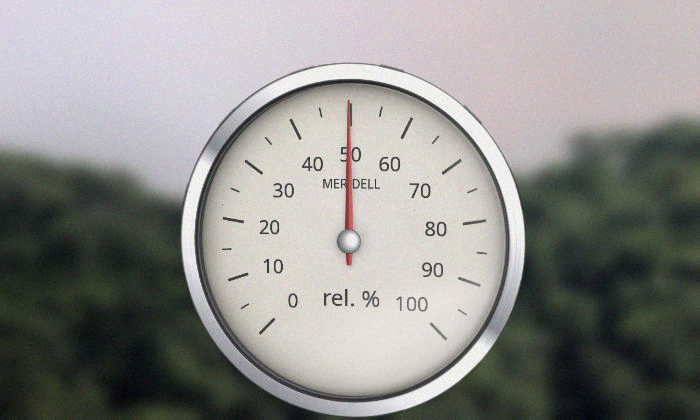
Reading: 50; %
